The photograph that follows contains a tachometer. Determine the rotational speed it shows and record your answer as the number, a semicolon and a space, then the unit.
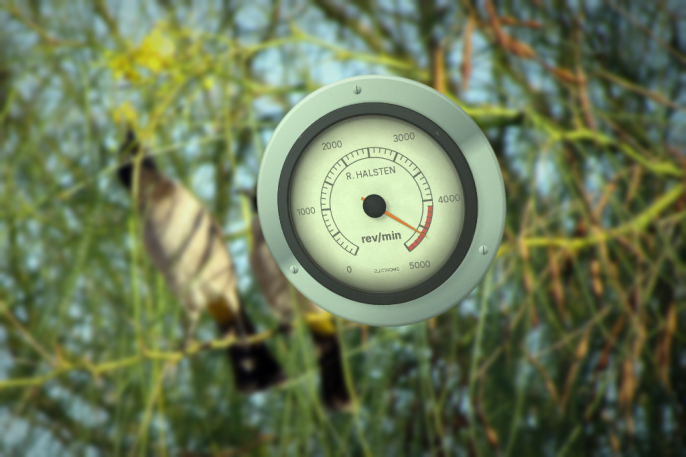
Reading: 4600; rpm
